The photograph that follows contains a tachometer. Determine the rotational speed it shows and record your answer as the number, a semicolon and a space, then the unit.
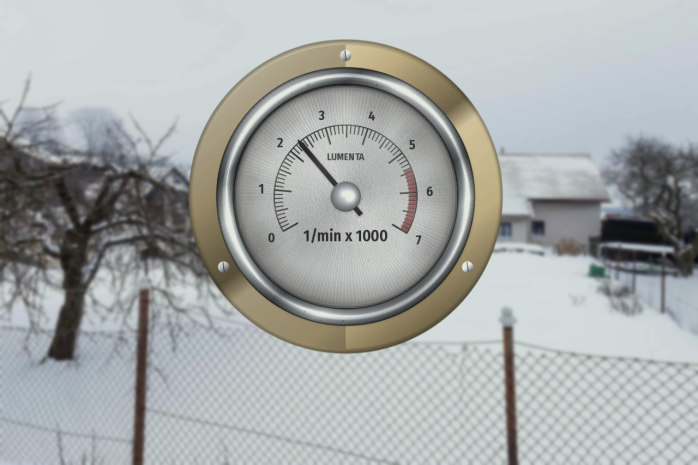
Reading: 2300; rpm
